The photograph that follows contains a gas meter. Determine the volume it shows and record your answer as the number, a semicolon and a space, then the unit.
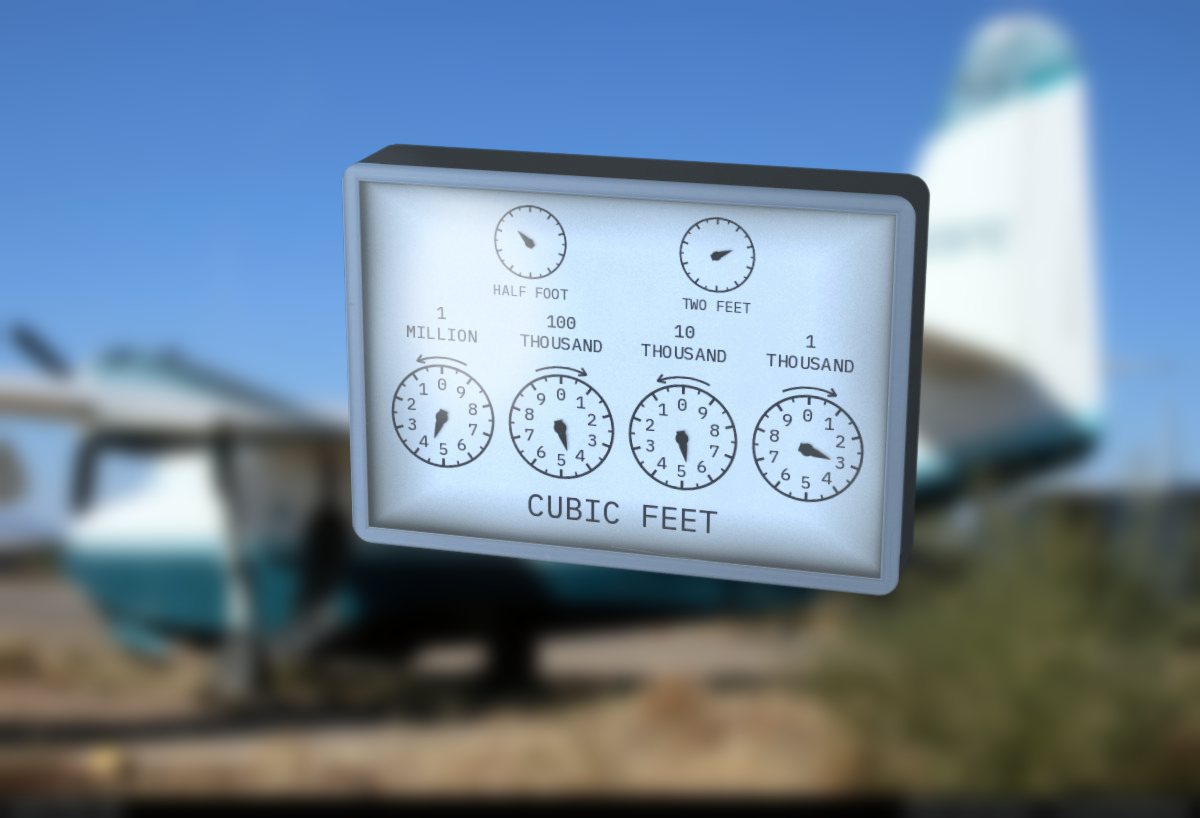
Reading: 445300; ft³
